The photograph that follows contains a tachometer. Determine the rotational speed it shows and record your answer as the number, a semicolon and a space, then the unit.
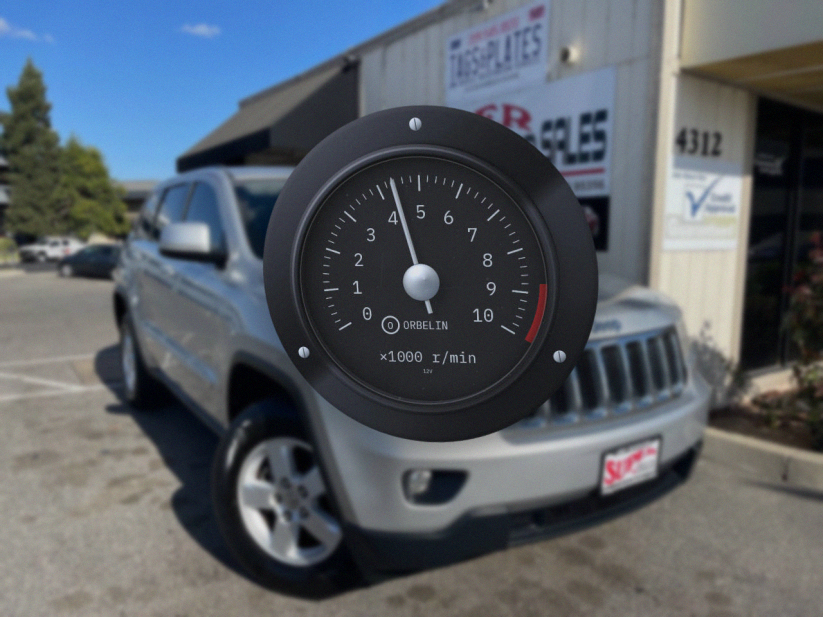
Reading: 4400; rpm
